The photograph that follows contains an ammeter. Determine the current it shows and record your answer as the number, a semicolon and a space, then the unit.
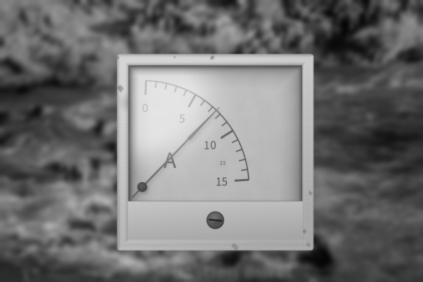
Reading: 7.5; A
